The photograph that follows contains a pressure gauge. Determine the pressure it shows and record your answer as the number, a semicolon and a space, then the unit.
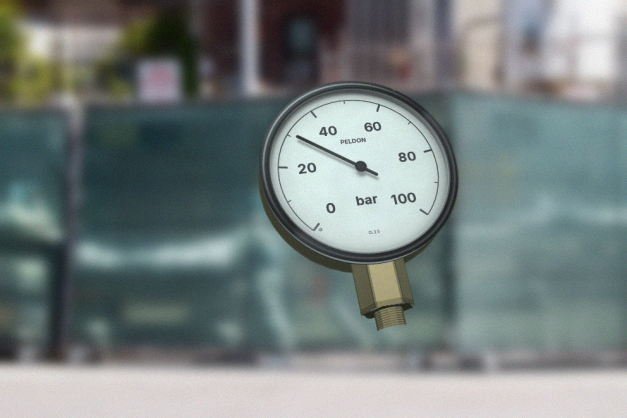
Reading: 30; bar
